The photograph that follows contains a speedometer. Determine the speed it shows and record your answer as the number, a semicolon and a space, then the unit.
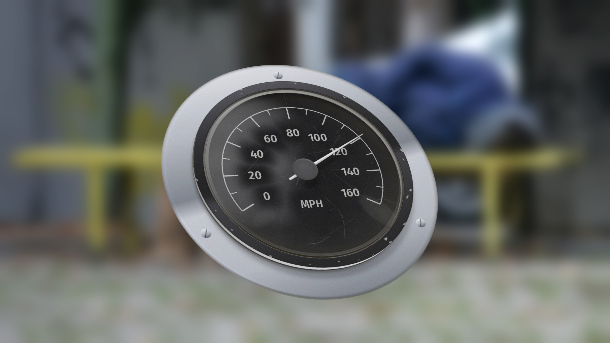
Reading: 120; mph
